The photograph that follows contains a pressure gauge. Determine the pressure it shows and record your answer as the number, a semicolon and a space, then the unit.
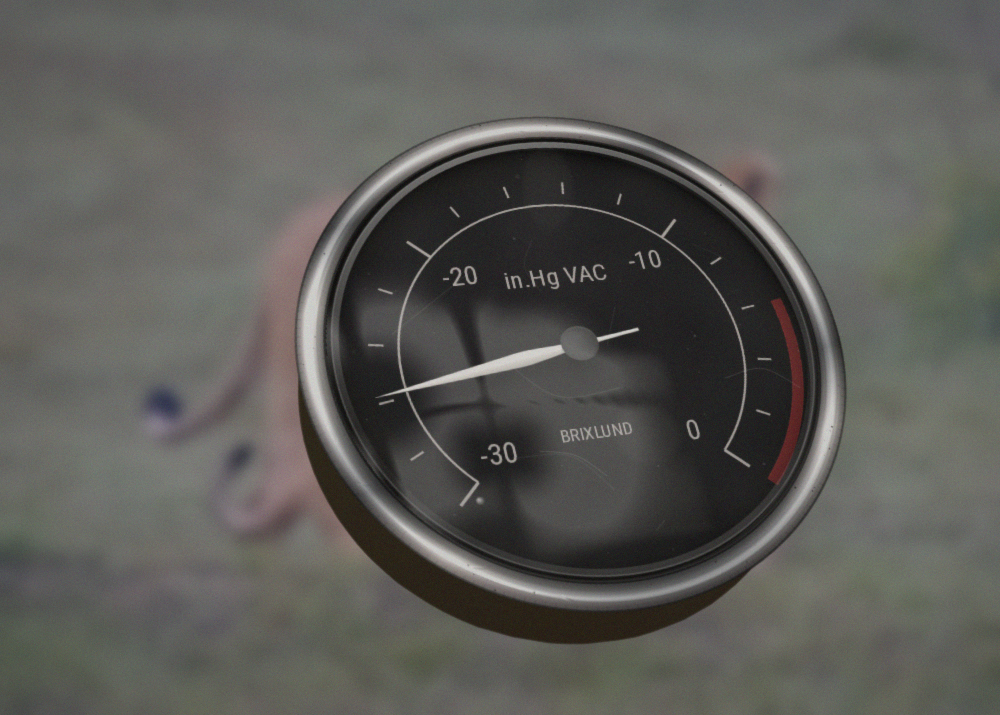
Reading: -26; inHg
